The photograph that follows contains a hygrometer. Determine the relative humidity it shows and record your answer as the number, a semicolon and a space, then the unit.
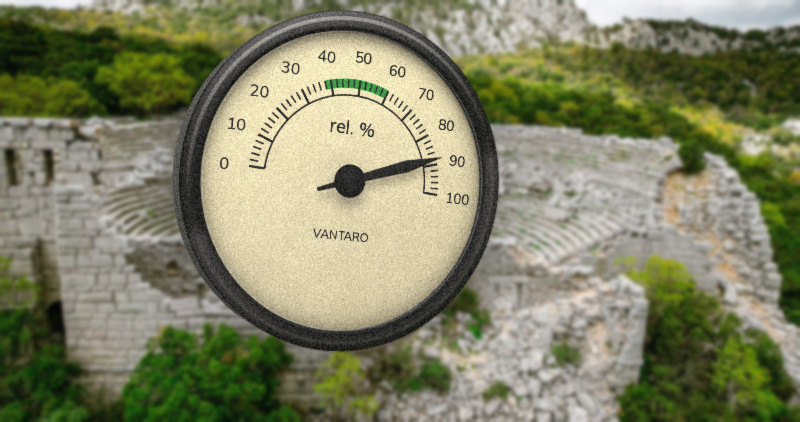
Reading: 88; %
